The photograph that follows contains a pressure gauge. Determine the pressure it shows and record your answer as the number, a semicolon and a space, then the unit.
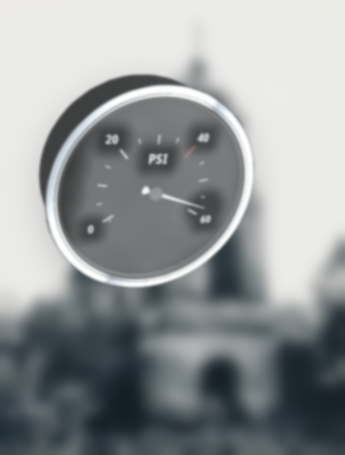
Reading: 57.5; psi
